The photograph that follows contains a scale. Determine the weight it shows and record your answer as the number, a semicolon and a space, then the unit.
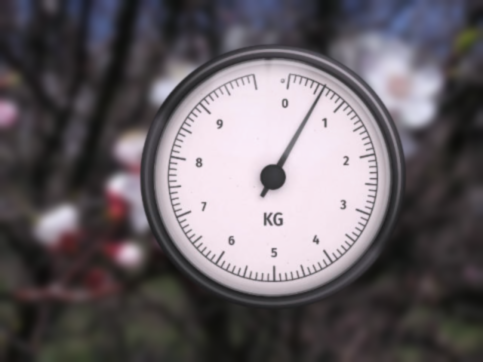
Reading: 0.6; kg
